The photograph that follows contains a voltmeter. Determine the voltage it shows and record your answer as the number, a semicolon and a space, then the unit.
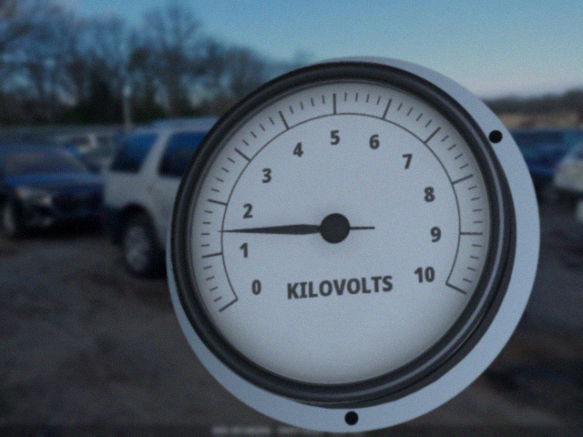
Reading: 1.4; kV
